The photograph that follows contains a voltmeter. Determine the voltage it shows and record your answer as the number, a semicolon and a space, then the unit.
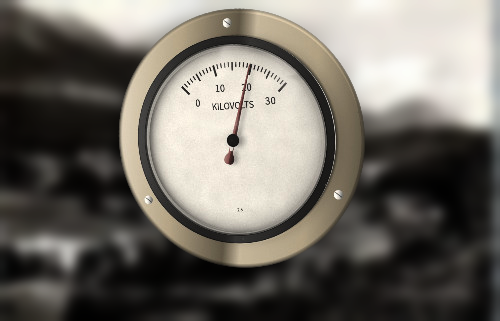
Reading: 20; kV
